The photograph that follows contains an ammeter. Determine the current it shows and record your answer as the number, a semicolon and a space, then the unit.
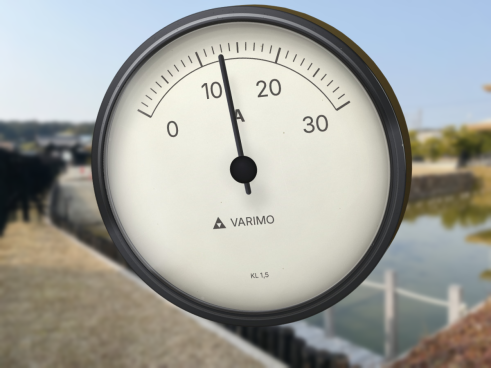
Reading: 13; A
